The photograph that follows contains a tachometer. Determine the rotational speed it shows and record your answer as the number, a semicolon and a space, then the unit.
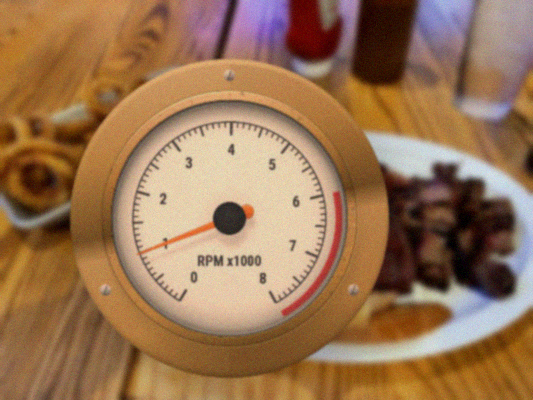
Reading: 1000; rpm
